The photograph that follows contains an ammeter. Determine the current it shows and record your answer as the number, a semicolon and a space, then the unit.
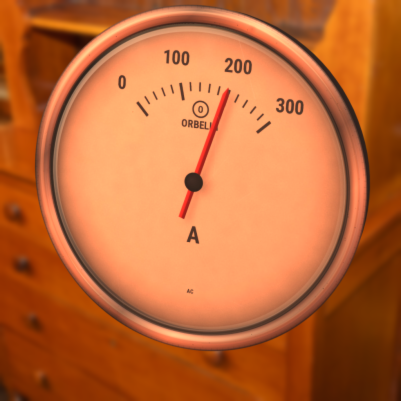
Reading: 200; A
